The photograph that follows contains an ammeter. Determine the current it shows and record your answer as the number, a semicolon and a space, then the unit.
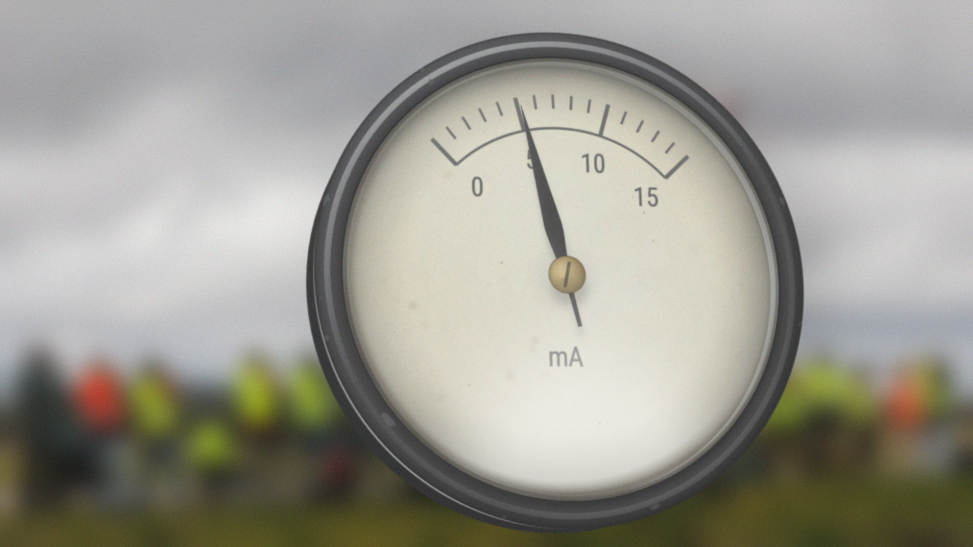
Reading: 5; mA
